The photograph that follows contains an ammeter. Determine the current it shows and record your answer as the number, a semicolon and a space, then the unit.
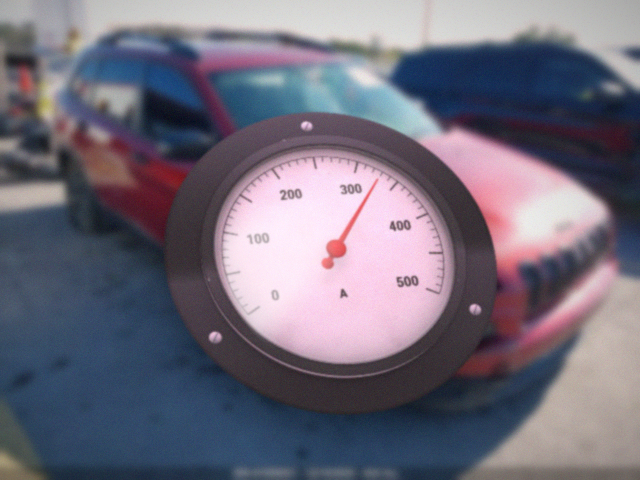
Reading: 330; A
